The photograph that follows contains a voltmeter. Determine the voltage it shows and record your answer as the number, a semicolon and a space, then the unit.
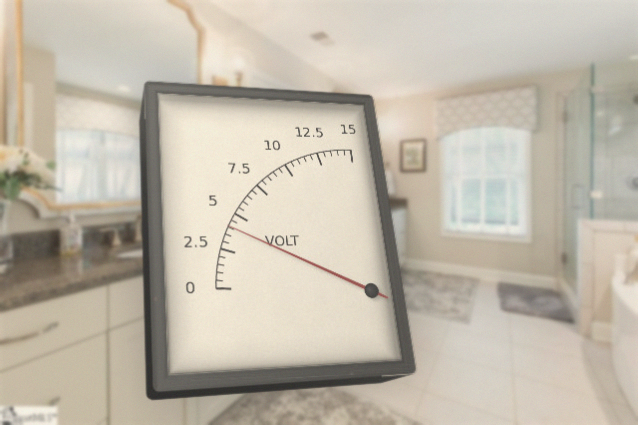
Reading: 4; V
